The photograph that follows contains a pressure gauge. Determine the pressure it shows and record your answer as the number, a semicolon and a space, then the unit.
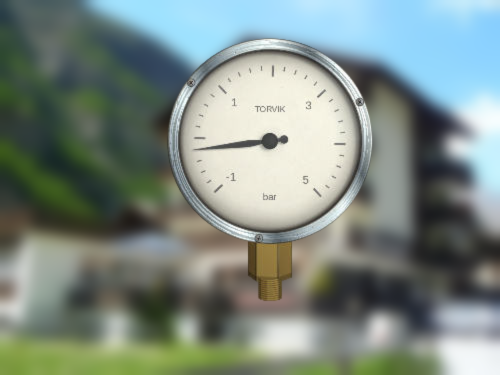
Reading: -0.2; bar
